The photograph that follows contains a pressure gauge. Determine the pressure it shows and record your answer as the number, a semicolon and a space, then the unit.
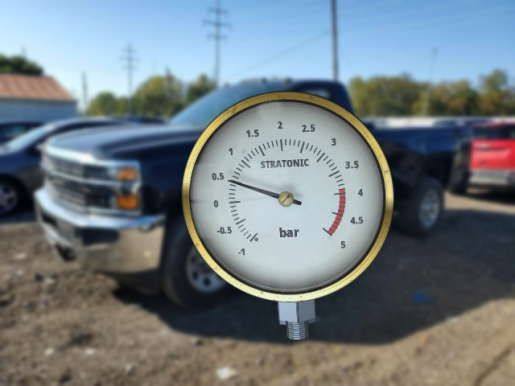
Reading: 0.5; bar
